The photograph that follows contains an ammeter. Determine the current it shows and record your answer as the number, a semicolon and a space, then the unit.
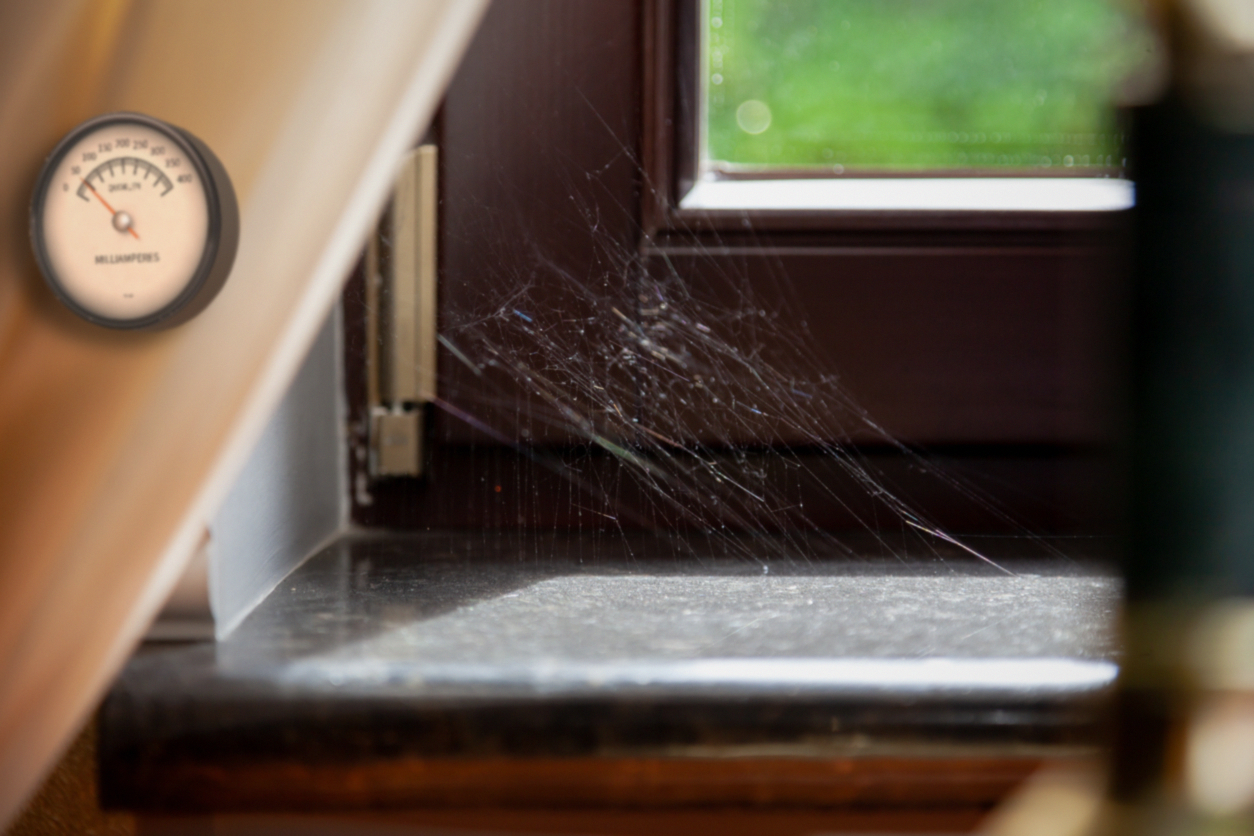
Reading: 50; mA
